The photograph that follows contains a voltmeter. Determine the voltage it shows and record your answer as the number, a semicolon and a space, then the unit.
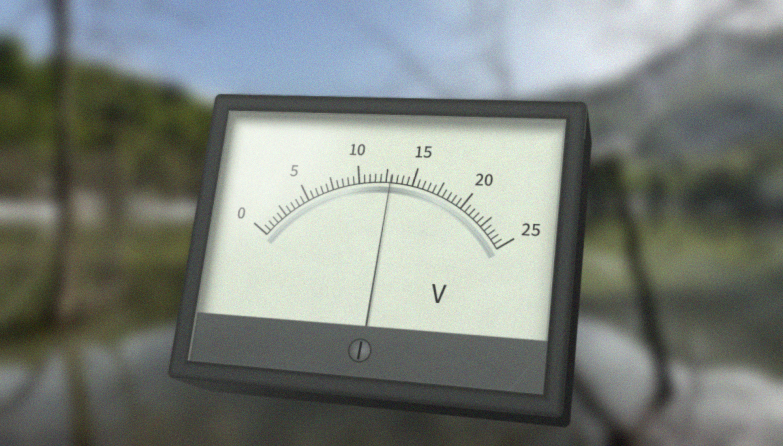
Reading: 13; V
